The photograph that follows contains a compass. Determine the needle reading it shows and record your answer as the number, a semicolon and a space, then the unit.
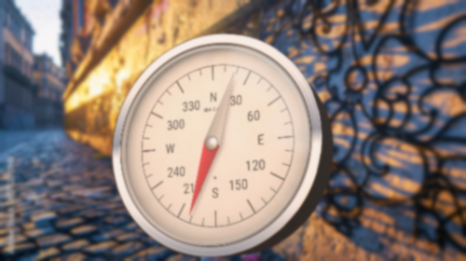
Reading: 200; °
